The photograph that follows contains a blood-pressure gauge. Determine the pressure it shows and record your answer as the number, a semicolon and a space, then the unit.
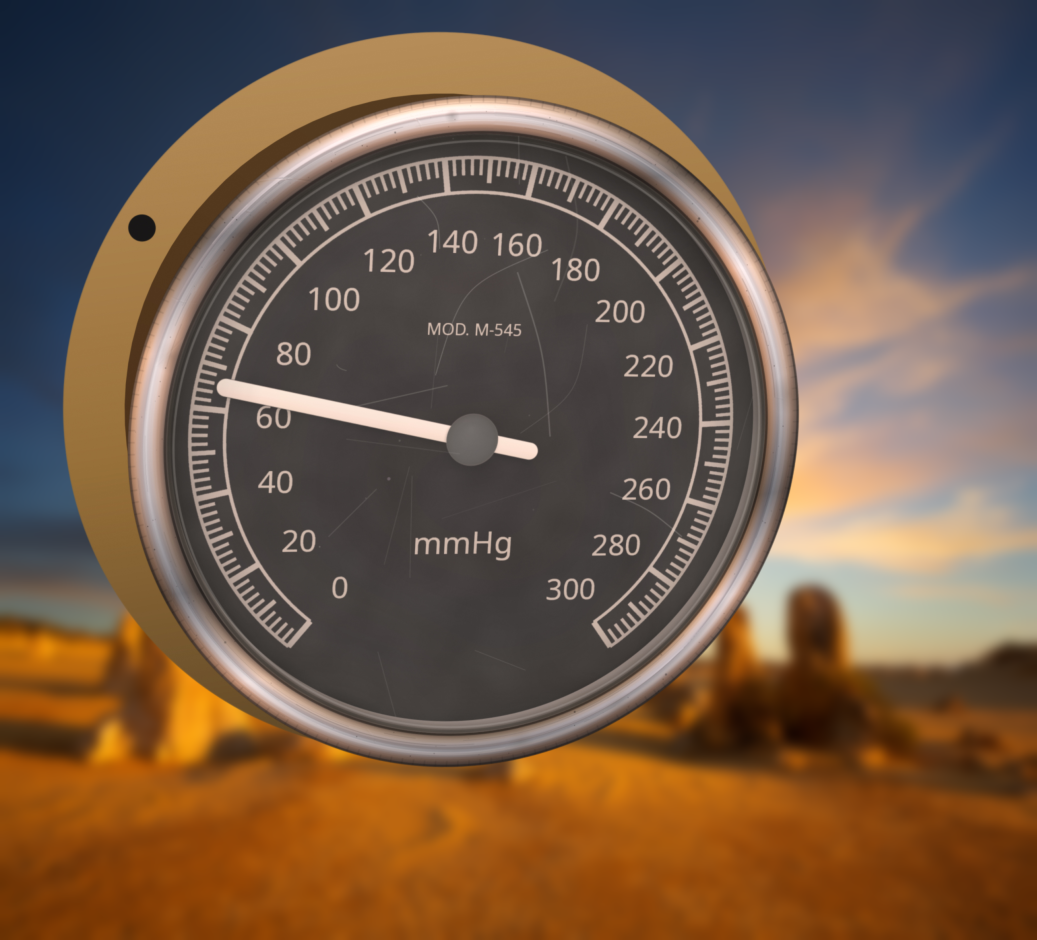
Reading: 66; mmHg
